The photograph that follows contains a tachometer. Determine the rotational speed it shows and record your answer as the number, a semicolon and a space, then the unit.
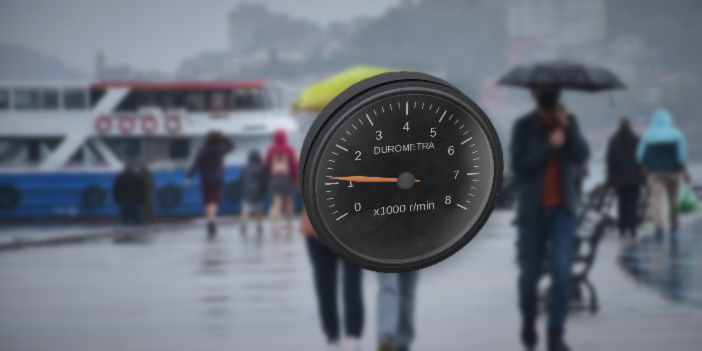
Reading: 1200; rpm
